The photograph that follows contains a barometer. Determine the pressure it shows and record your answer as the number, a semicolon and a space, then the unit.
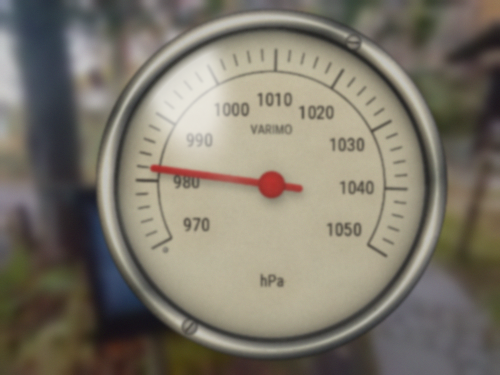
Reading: 982; hPa
